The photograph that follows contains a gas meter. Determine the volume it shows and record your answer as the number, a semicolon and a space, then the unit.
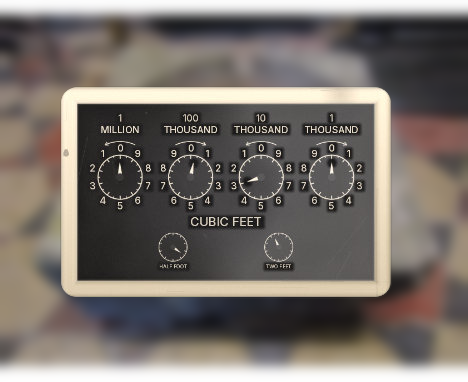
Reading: 3000; ft³
